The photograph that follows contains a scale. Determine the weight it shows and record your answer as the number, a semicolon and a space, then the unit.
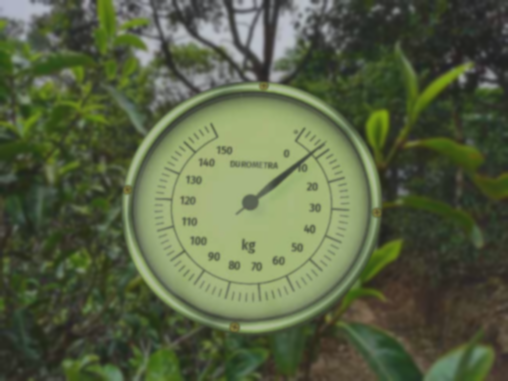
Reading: 8; kg
